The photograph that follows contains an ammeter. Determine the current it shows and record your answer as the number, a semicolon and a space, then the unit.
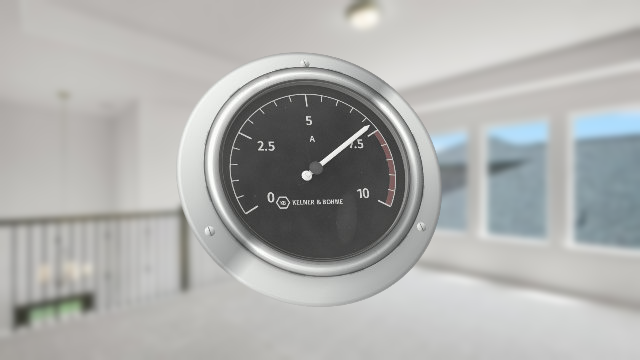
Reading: 7.25; A
